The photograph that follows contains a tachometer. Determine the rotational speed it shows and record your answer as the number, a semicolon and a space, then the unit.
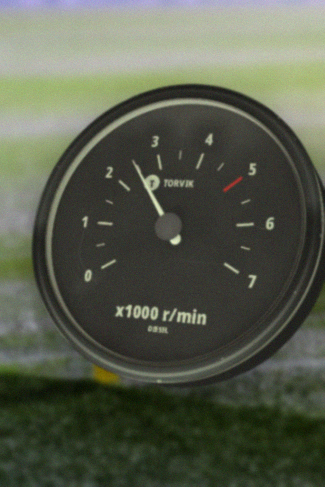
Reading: 2500; rpm
